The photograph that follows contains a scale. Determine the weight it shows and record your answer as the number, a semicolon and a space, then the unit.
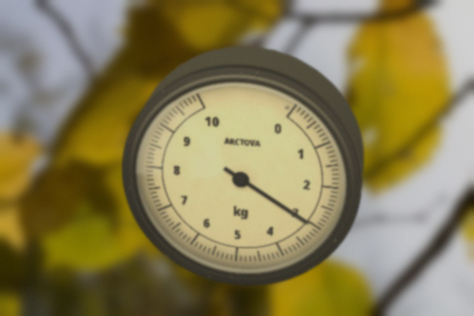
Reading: 3; kg
